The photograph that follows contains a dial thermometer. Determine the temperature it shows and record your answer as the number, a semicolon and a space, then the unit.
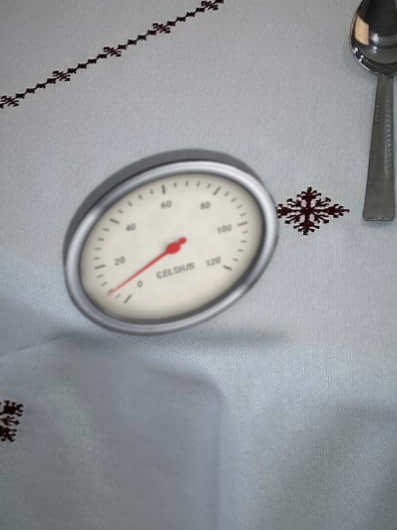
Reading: 8; °C
